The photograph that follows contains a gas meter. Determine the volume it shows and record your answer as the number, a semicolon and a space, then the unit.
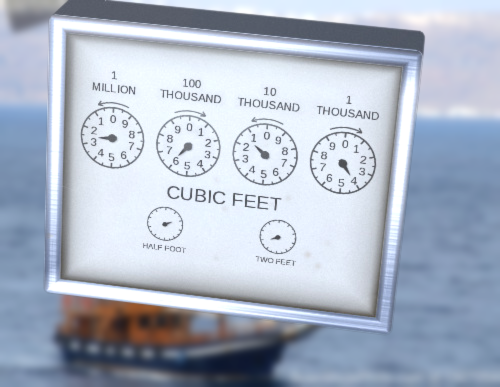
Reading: 261400; ft³
